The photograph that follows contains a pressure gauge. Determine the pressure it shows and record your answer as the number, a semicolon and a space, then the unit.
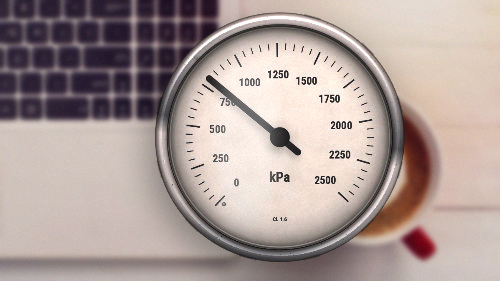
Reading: 800; kPa
